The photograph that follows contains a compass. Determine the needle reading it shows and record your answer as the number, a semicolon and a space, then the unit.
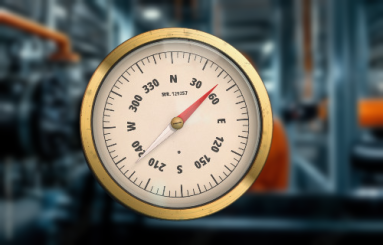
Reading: 50; °
